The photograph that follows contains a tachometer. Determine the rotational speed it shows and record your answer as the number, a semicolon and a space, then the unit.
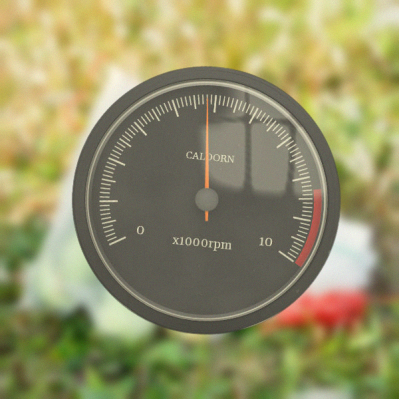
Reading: 4800; rpm
